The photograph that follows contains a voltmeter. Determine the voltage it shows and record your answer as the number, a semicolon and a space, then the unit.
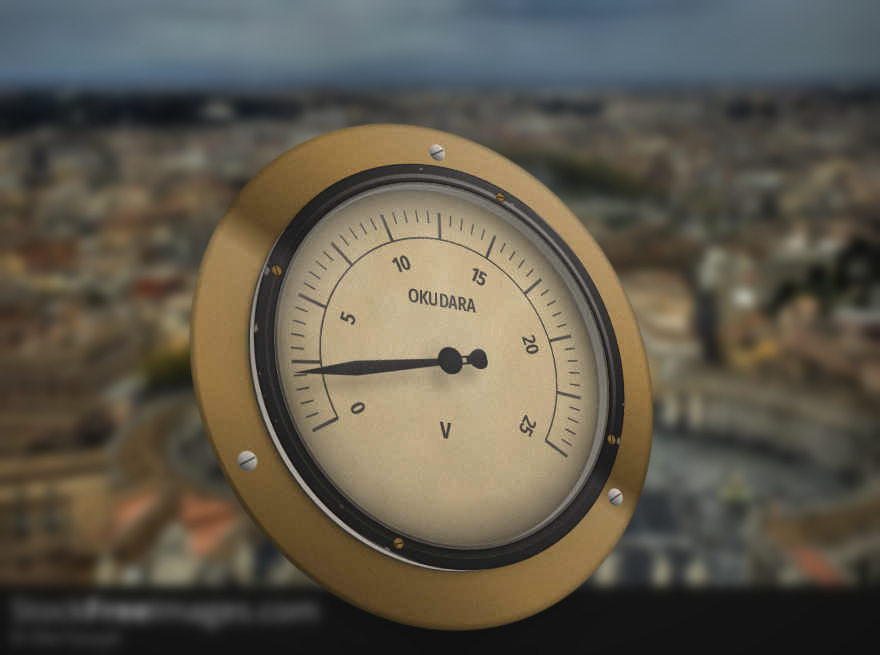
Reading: 2; V
